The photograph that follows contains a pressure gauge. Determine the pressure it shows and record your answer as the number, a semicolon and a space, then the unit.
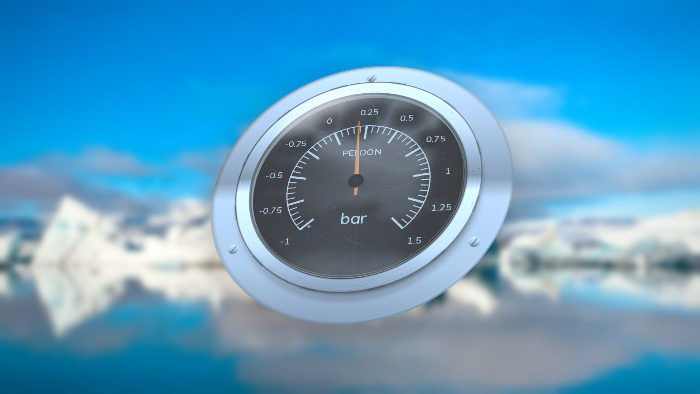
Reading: 0.2; bar
